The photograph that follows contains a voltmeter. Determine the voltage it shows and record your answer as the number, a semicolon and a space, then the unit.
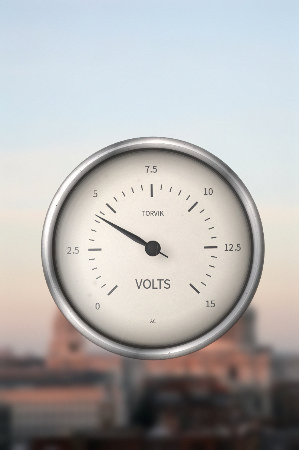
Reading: 4.25; V
